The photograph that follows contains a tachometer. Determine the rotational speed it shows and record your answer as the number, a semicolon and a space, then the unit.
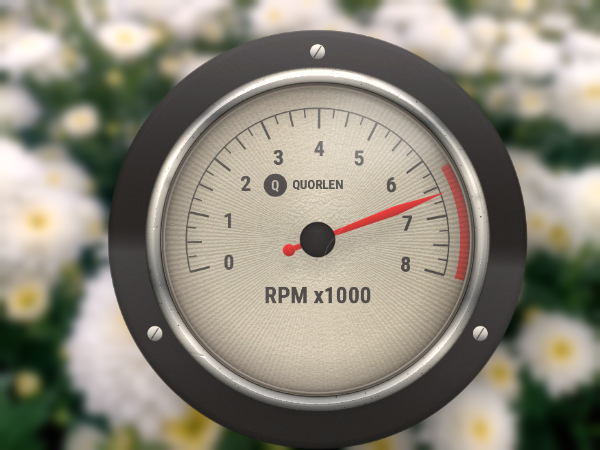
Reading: 6625; rpm
